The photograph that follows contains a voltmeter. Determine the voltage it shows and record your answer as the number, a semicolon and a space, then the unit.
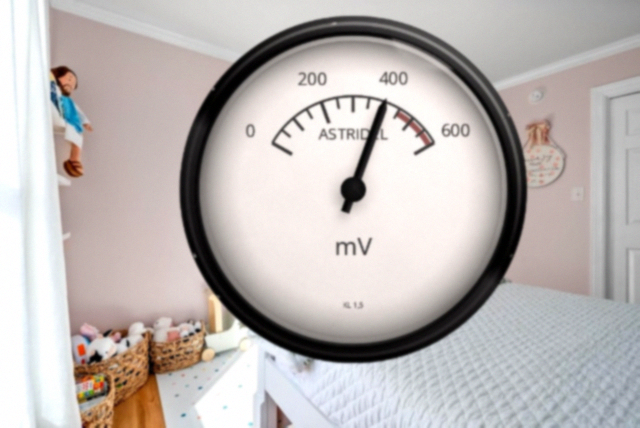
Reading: 400; mV
